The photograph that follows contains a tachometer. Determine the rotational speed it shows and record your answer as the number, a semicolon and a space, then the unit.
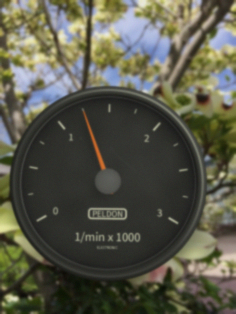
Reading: 1250; rpm
